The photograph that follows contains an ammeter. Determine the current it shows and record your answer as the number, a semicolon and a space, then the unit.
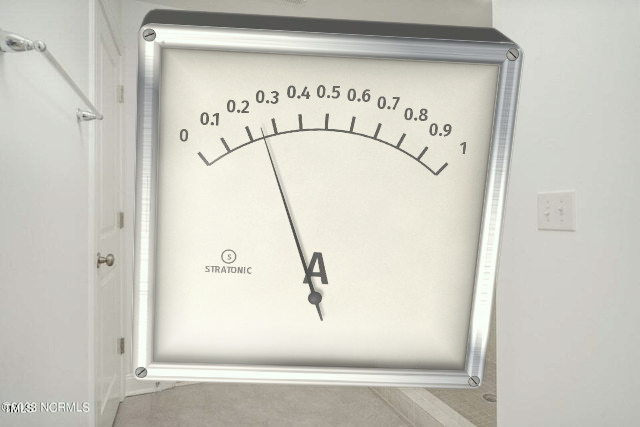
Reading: 0.25; A
